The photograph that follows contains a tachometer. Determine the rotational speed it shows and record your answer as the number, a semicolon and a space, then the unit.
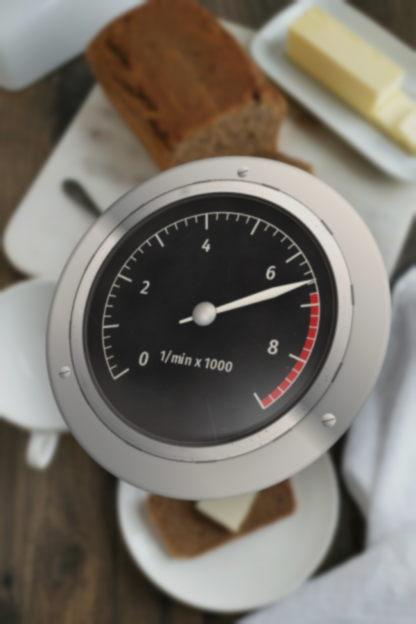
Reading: 6600; rpm
